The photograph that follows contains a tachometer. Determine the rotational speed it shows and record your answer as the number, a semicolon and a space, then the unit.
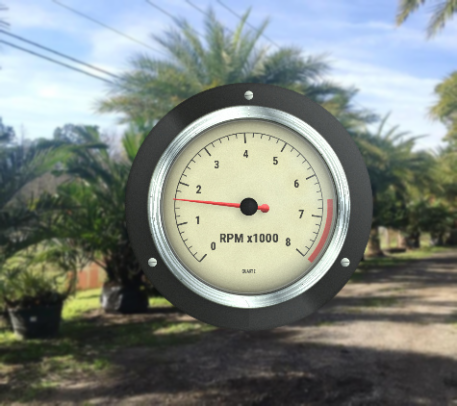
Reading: 1600; rpm
